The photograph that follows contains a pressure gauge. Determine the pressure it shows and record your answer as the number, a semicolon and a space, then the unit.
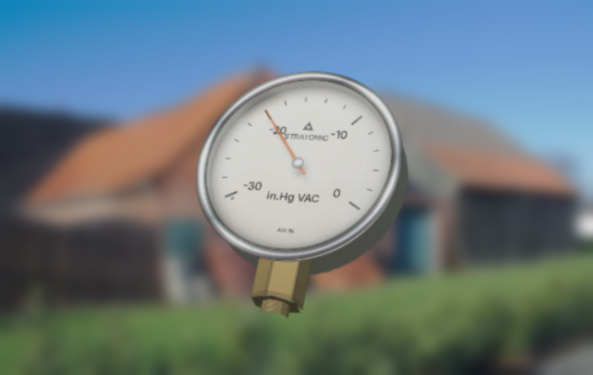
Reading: -20; inHg
